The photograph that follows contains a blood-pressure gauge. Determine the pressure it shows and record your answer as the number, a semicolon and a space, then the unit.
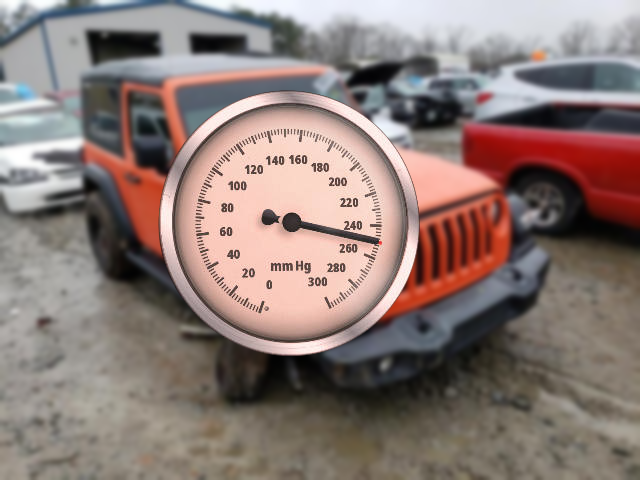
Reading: 250; mmHg
